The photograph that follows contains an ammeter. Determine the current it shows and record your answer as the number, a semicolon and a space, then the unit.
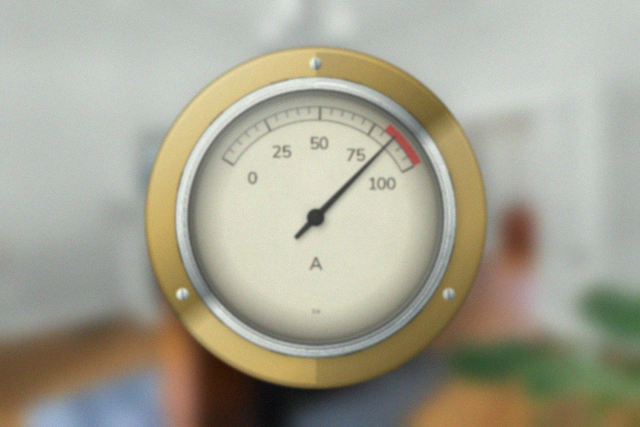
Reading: 85; A
